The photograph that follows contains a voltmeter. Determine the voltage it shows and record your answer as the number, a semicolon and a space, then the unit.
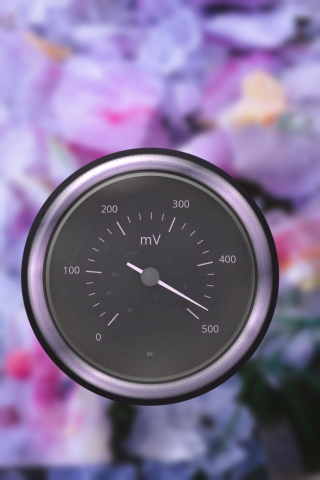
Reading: 480; mV
